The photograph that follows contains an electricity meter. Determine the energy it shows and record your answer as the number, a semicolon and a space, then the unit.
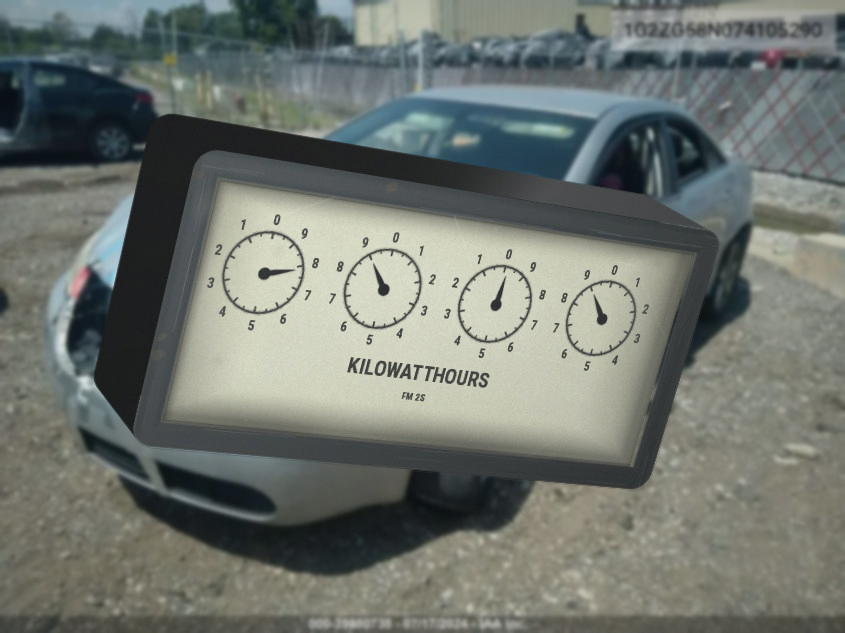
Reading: 7899; kWh
